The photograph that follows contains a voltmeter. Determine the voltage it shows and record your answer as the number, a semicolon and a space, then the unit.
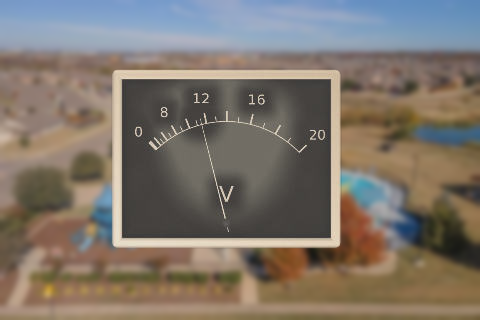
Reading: 11.5; V
